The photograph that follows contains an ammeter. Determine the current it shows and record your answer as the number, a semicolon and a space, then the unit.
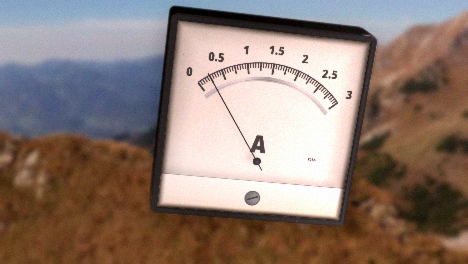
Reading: 0.25; A
